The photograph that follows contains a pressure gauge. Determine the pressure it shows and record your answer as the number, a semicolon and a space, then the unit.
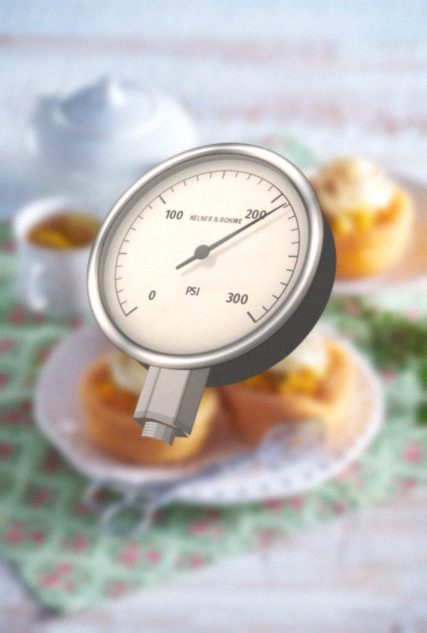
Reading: 210; psi
